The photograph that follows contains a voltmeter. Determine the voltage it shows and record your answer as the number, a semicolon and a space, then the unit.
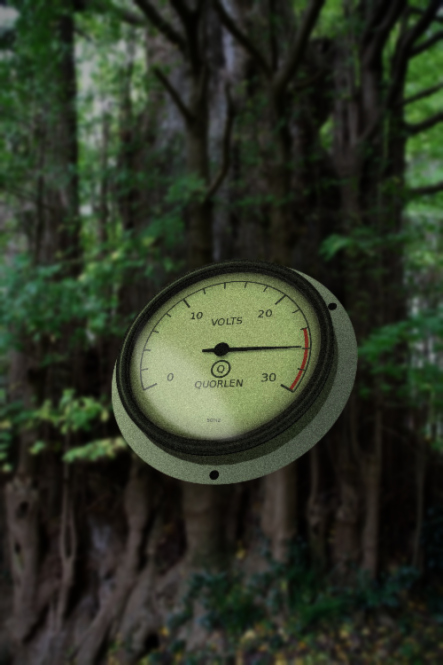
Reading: 26; V
